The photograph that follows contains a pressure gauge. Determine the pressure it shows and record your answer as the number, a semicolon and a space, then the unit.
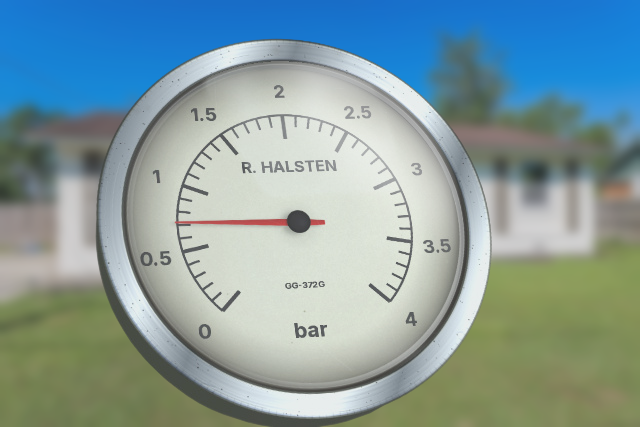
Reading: 0.7; bar
